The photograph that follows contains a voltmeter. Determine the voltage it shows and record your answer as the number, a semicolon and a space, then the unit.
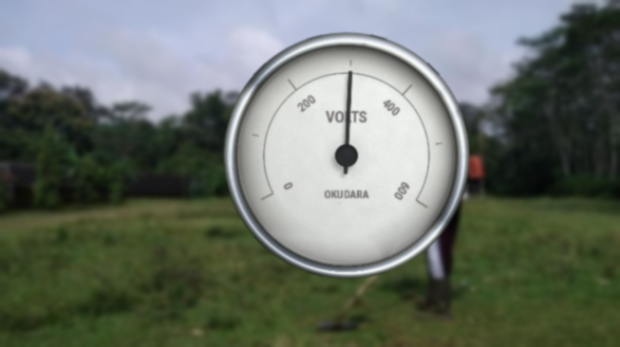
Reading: 300; V
